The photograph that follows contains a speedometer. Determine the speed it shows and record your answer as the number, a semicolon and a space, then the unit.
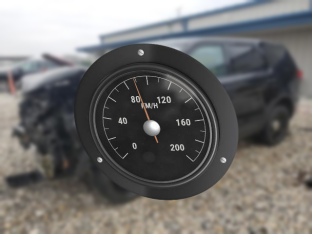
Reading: 90; km/h
